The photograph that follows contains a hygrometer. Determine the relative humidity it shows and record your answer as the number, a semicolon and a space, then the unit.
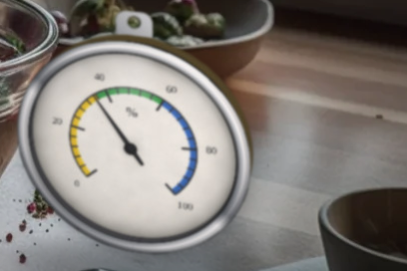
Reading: 36; %
